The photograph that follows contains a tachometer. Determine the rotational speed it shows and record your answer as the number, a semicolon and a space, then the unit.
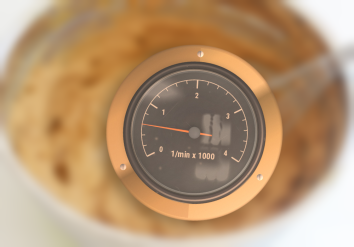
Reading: 600; rpm
